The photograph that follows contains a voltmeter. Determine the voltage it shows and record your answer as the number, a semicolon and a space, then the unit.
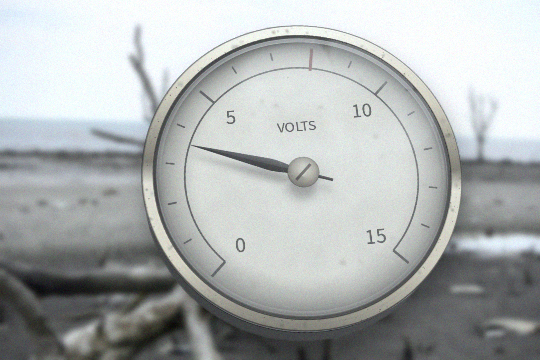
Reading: 3.5; V
